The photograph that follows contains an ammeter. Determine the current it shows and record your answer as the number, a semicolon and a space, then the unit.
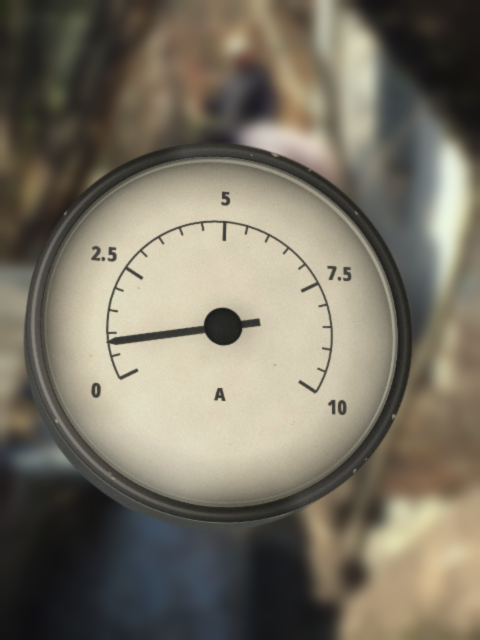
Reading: 0.75; A
